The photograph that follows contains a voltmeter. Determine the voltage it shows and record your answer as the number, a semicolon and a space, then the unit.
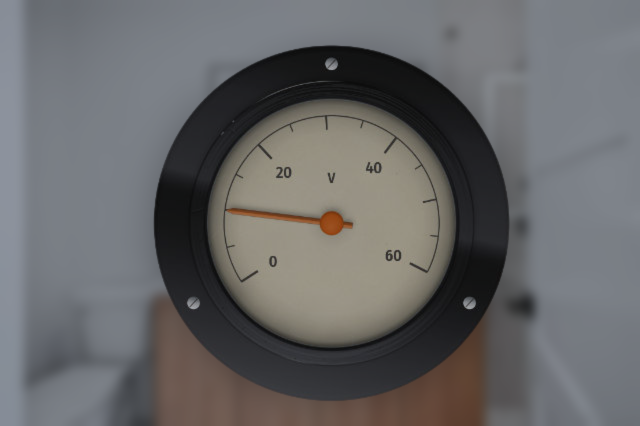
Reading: 10; V
